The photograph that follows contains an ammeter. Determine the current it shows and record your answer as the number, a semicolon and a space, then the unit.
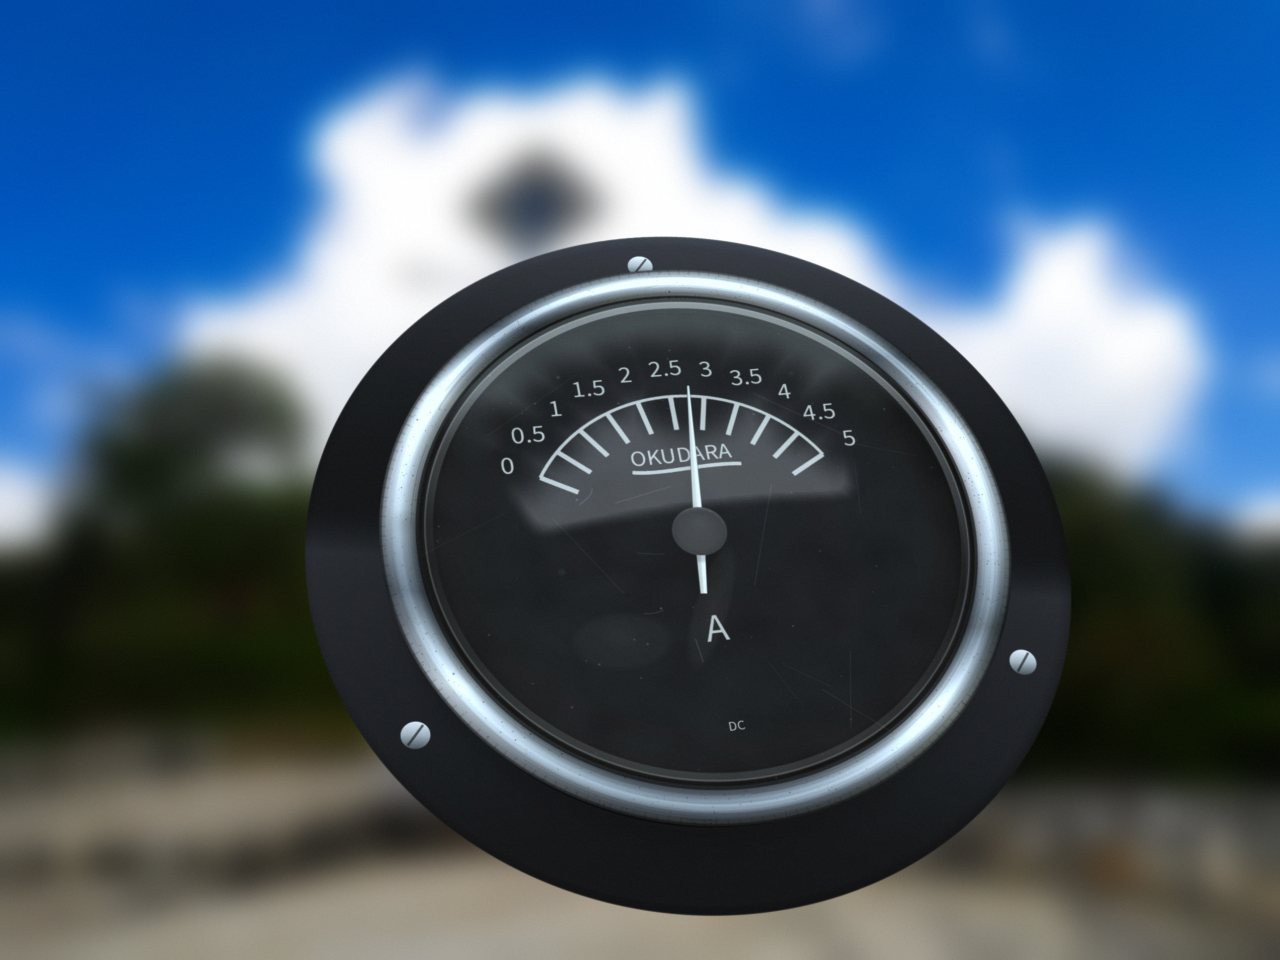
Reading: 2.75; A
